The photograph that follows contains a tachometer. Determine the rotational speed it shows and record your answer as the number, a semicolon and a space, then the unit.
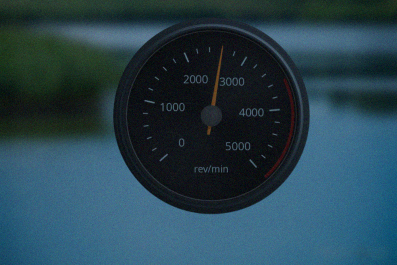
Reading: 2600; rpm
